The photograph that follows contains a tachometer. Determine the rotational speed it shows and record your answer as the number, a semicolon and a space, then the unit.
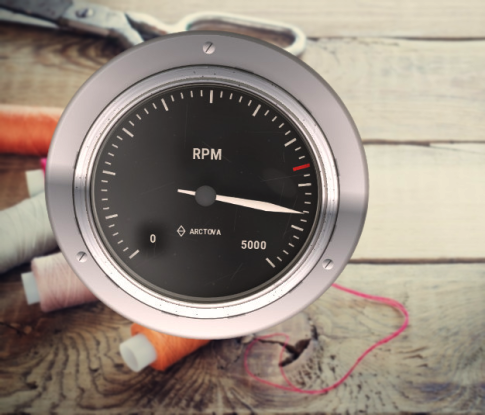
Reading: 4300; rpm
